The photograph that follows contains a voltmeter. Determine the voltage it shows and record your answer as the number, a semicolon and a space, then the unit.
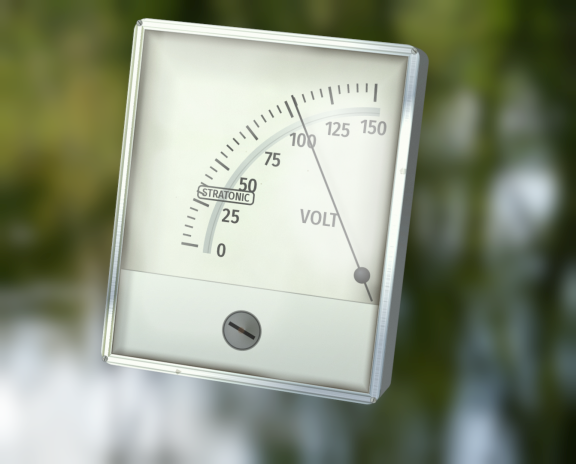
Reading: 105; V
